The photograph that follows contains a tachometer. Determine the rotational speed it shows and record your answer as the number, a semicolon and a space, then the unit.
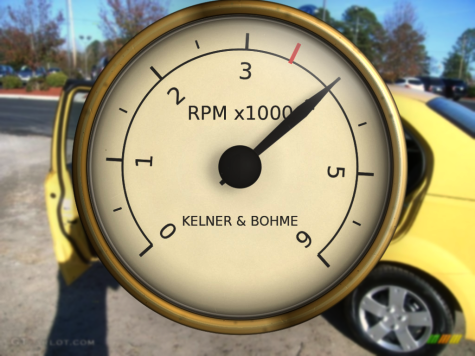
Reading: 4000; rpm
